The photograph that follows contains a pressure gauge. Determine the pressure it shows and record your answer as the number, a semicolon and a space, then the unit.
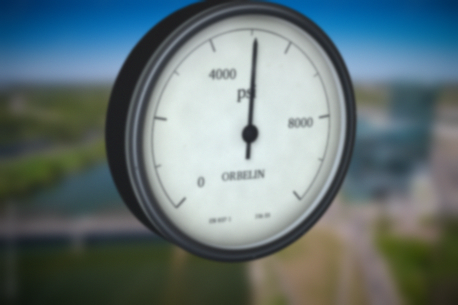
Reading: 5000; psi
